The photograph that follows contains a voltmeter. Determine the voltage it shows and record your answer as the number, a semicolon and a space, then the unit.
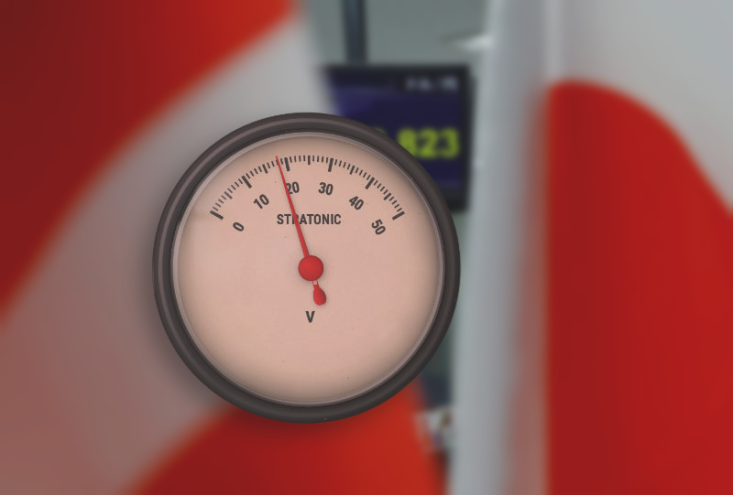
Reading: 18; V
